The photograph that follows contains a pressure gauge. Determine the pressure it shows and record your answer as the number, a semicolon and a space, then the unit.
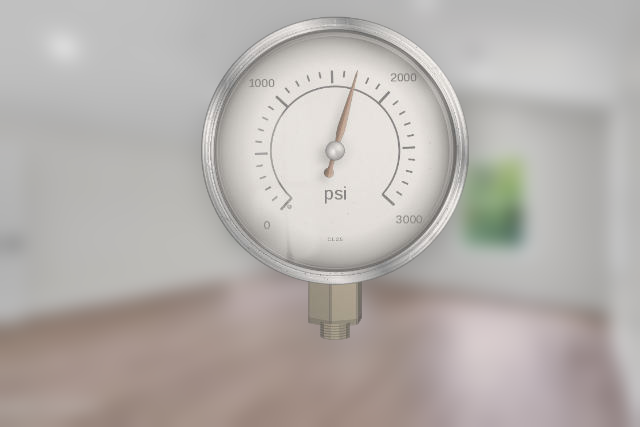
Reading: 1700; psi
